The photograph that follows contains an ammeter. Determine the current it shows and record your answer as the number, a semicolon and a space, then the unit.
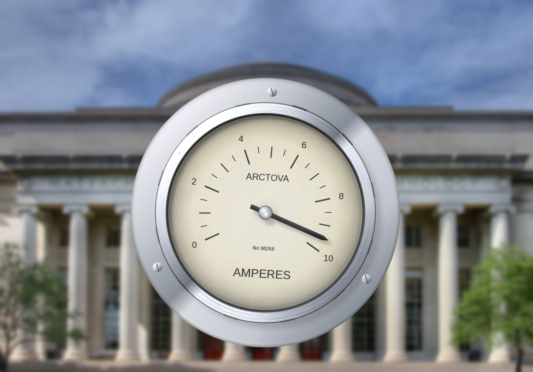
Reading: 9.5; A
